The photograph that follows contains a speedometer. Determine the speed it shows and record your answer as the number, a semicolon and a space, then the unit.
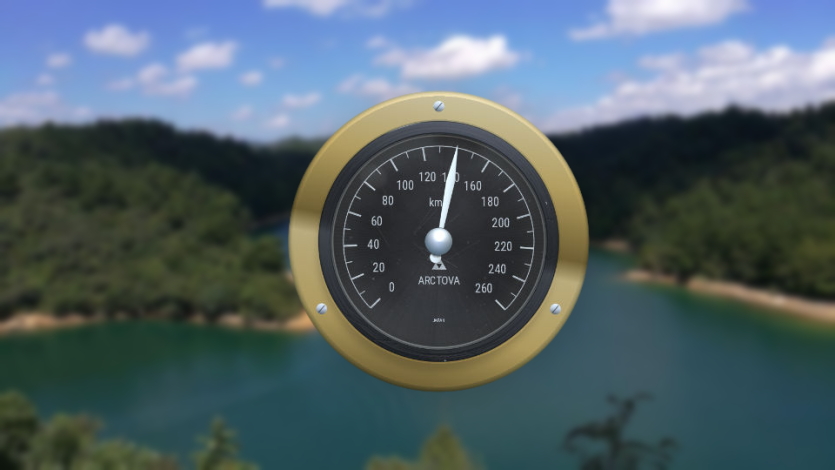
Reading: 140; km/h
